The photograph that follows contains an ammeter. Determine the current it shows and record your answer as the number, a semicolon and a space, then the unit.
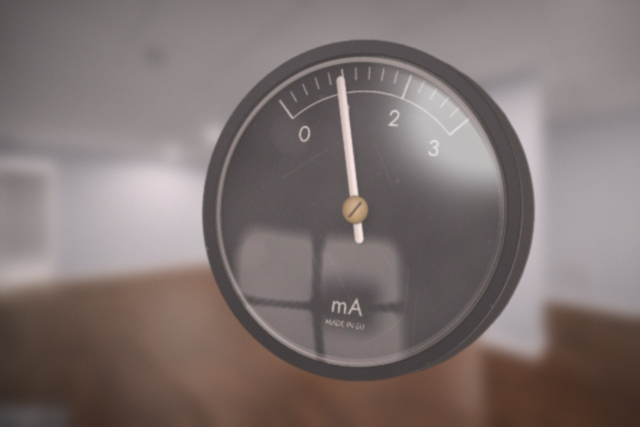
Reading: 1; mA
